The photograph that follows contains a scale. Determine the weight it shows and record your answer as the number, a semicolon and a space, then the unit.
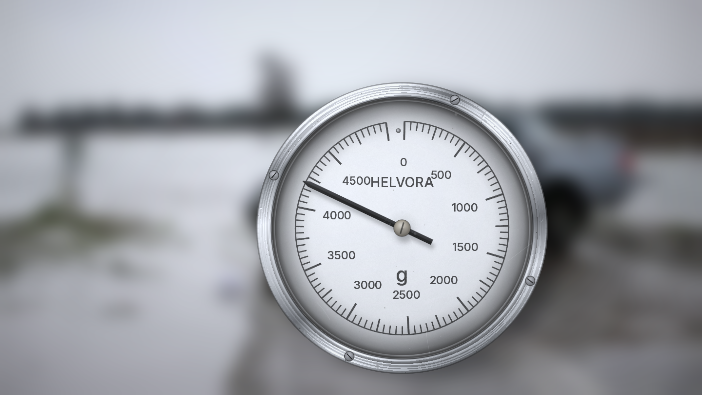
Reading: 4200; g
